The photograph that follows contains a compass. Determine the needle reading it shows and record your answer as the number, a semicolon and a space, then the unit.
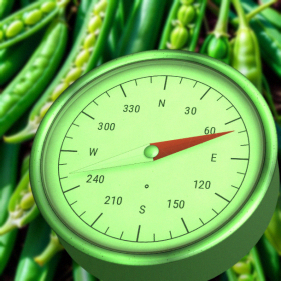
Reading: 70; °
